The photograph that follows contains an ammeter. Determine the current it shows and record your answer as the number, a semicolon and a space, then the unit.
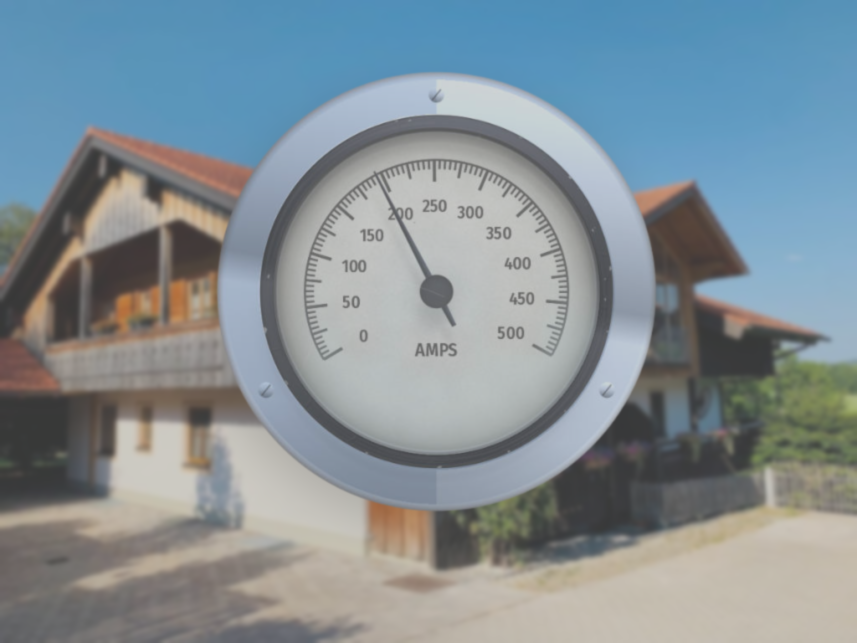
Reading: 195; A
